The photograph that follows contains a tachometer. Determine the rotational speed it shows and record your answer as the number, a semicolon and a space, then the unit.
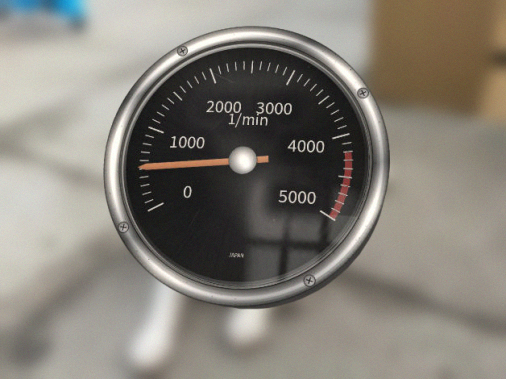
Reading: 500; rpm
